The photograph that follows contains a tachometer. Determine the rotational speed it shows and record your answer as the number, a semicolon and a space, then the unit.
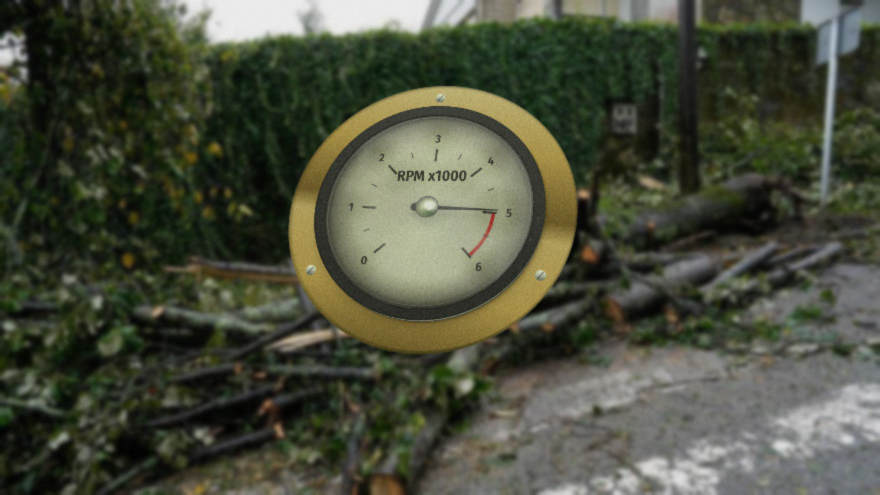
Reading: 5000; rpm
